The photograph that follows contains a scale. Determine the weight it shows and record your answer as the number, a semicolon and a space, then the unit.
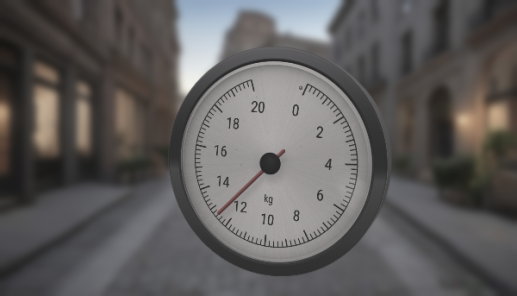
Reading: 12.6; kg
